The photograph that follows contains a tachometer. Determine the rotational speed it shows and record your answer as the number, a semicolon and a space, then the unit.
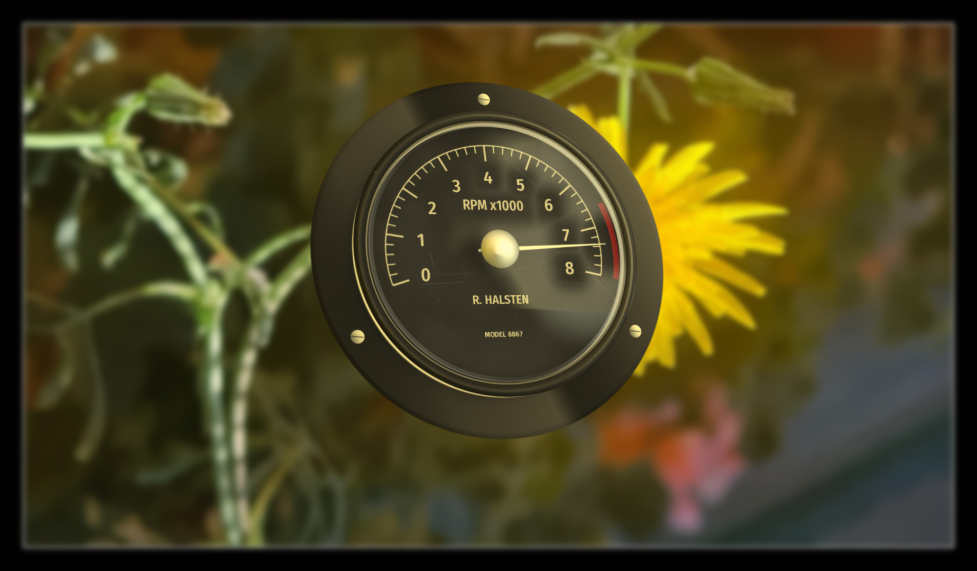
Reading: 7400; rpm
